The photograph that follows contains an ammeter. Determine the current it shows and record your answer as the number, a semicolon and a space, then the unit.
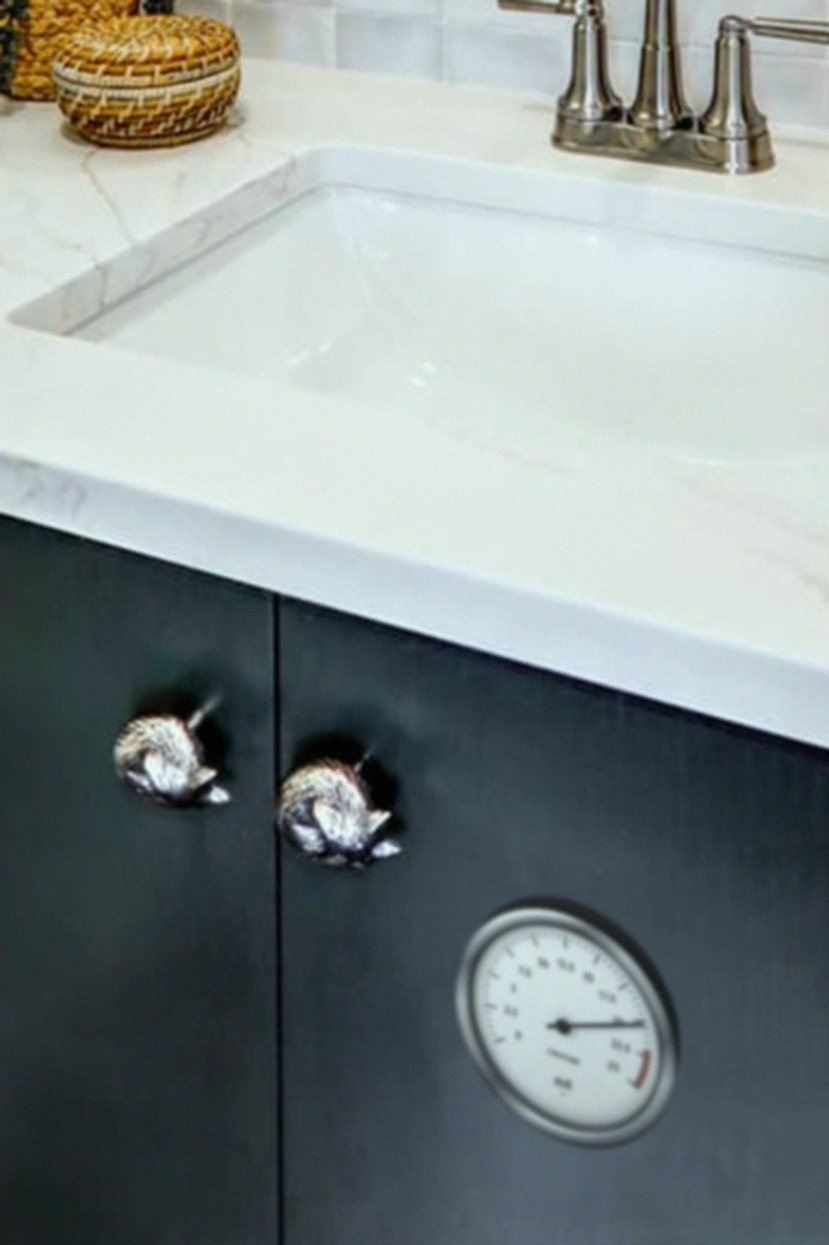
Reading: 20; mA
